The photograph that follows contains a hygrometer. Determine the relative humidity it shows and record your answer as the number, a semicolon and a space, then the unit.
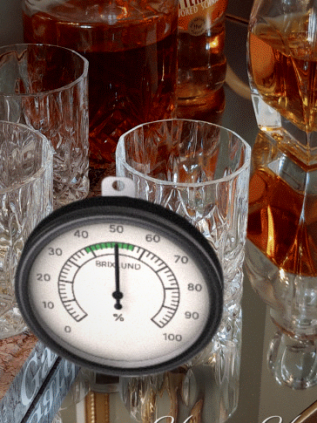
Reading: 50; %
